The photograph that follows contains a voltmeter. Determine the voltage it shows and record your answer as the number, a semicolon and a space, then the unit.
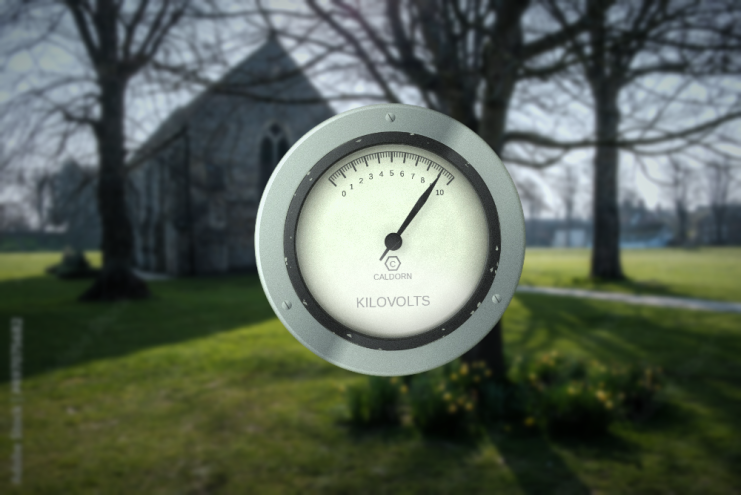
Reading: 9; kV
